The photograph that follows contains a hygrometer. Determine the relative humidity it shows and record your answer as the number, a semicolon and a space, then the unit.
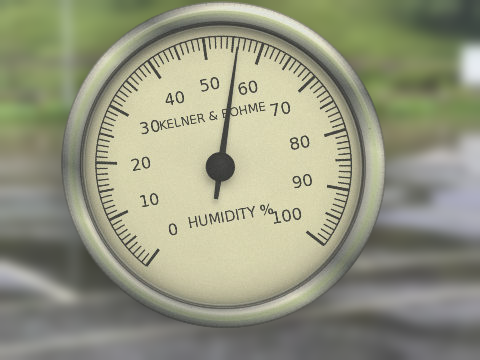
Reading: 56; %
